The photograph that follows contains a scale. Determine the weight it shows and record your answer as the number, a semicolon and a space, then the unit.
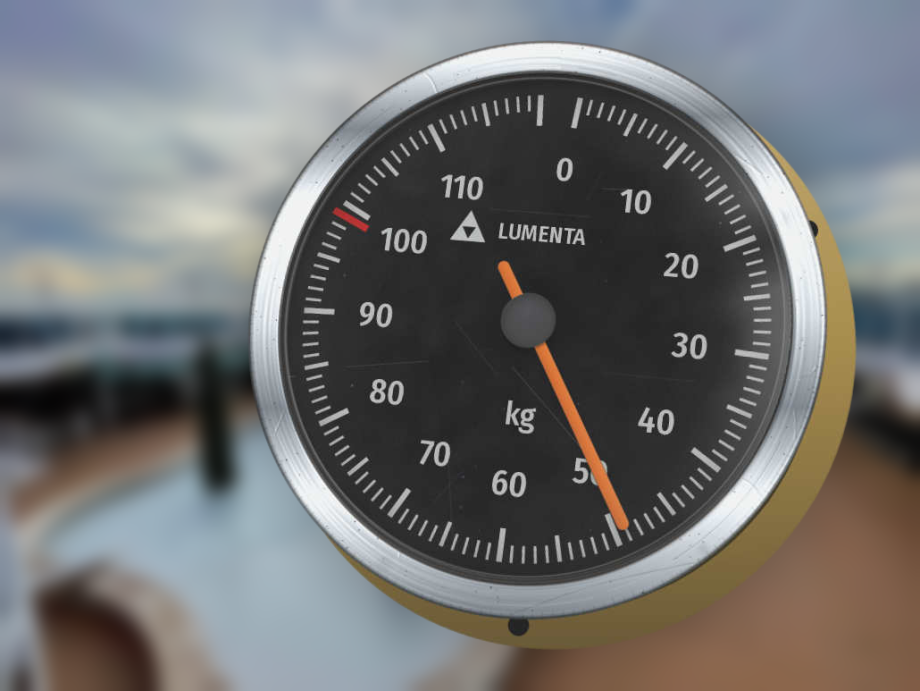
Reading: 49; kg
